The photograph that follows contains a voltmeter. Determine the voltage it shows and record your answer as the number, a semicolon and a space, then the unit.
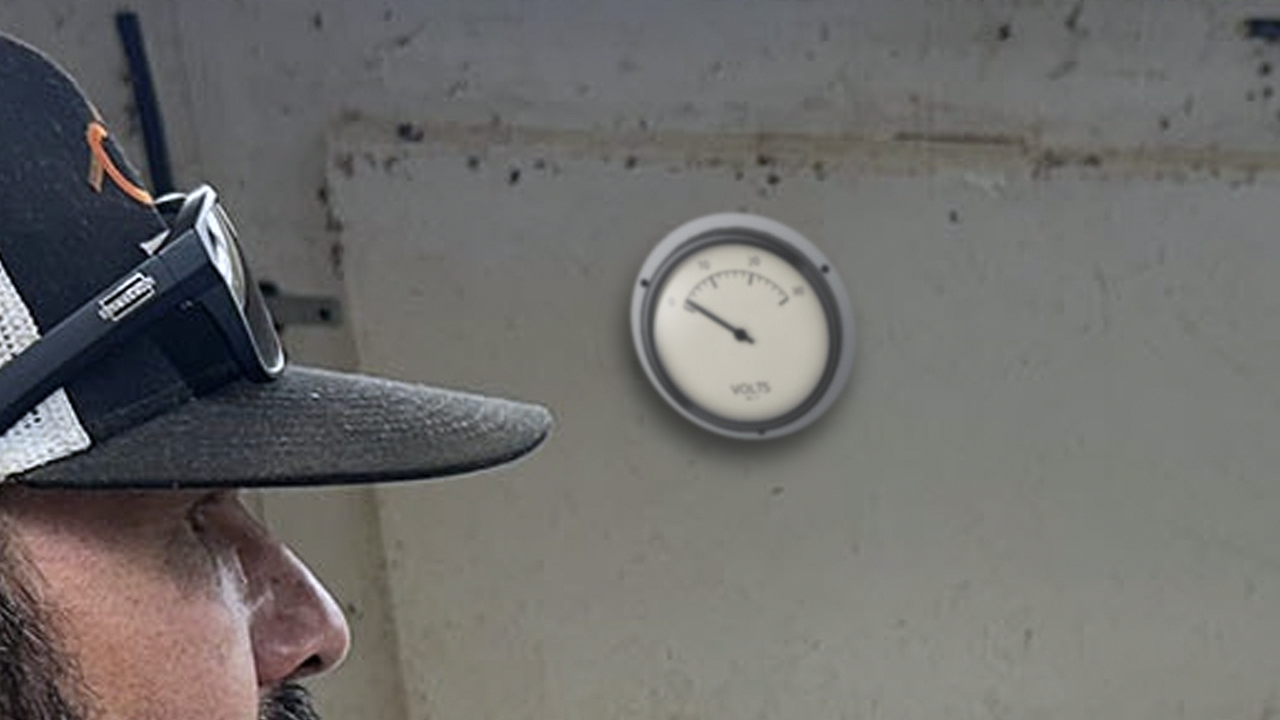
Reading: 2; V
